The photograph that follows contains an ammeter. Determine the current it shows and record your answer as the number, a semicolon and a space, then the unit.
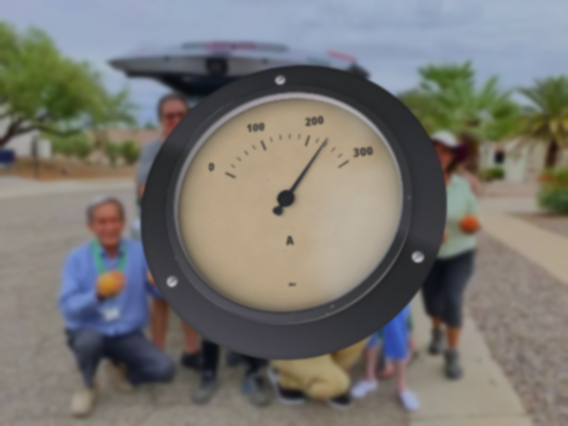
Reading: 240; A
